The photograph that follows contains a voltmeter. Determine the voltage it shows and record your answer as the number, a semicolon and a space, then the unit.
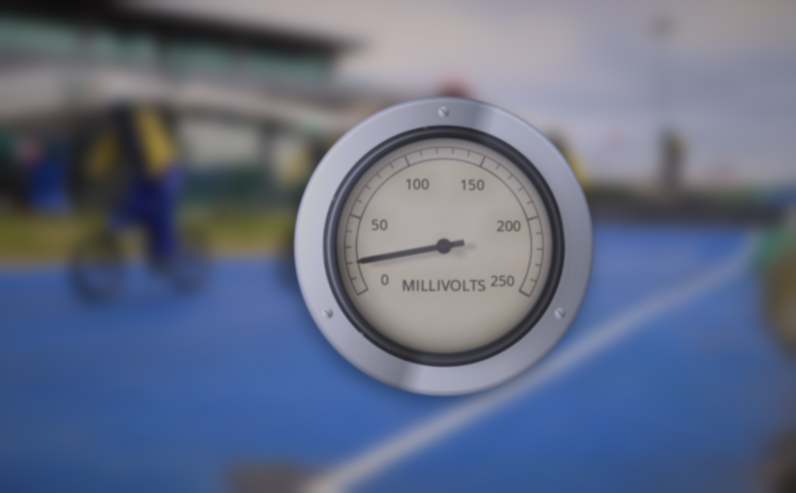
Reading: 20; mV
